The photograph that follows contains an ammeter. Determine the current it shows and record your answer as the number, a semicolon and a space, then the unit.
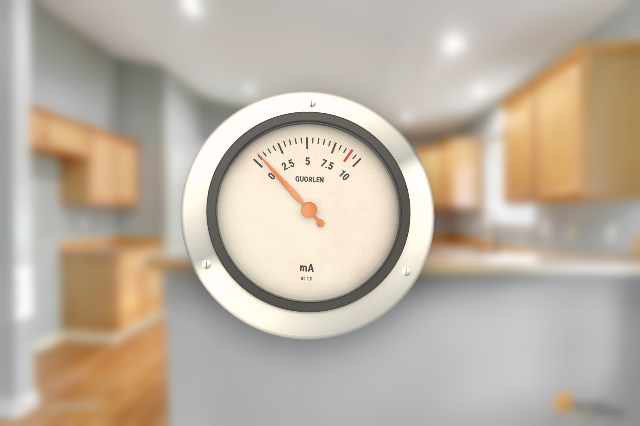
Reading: 0.5; mA
